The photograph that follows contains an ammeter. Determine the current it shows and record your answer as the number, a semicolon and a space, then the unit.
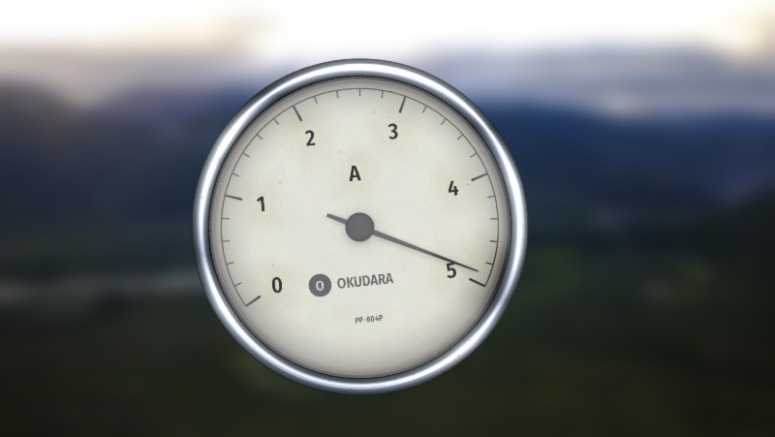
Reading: 4.9; A
